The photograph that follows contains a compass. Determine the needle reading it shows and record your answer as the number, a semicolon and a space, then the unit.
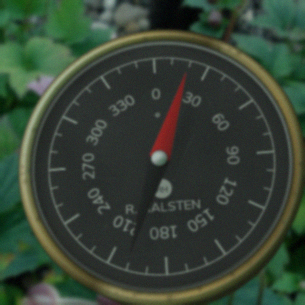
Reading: 20; °
